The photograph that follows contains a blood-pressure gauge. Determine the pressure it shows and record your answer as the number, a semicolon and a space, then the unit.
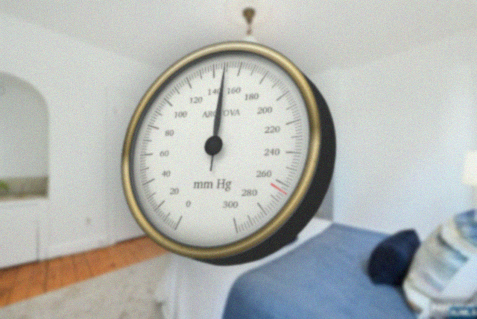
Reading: 150; mmHg
